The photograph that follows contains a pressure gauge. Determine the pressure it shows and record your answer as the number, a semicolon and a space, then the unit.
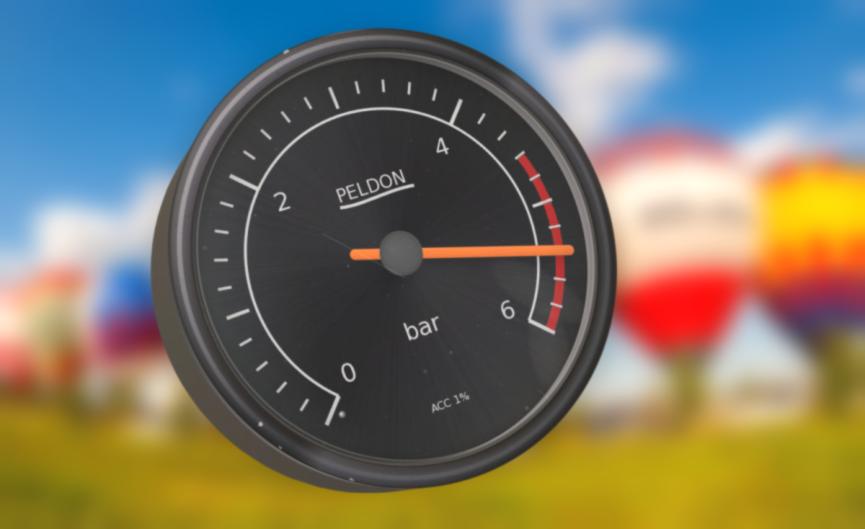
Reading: 5.4; bar
